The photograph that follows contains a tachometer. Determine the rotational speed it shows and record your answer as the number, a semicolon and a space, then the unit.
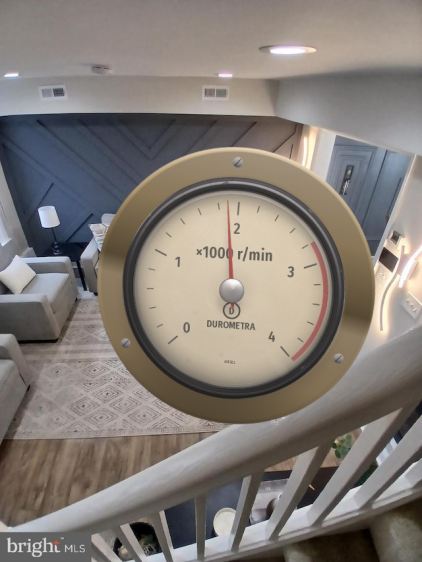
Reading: 1900; rpm
